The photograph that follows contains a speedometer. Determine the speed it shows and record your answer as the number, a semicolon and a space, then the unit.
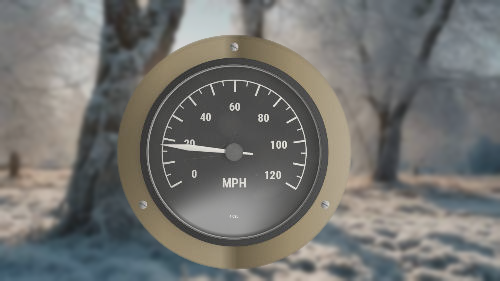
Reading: 17.5; mph
